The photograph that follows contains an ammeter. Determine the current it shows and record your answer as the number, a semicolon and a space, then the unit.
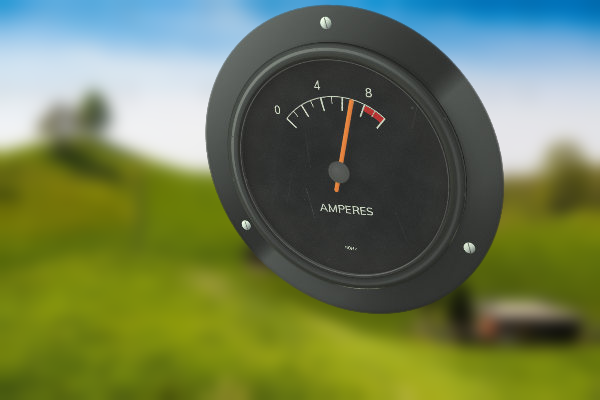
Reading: 7; A
